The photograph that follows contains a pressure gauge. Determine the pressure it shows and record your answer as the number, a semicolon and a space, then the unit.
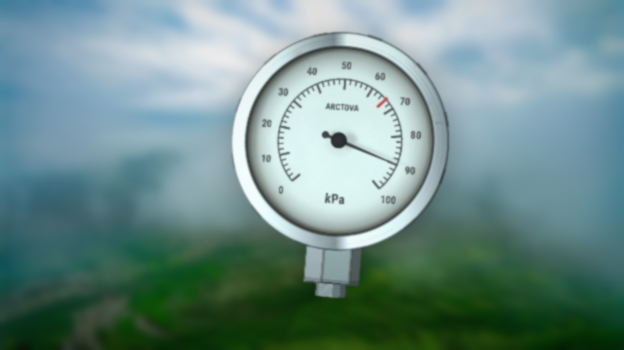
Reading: 90; kPa
